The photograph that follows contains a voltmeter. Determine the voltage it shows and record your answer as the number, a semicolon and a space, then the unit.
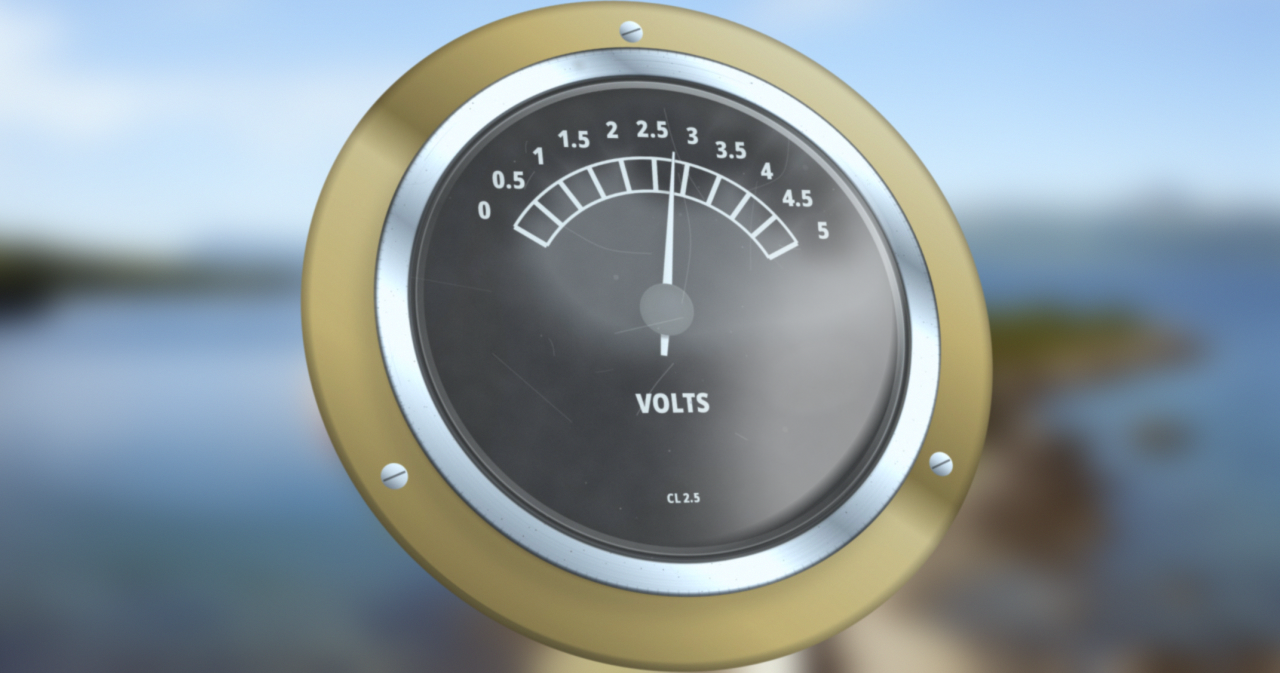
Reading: 2.75; V
